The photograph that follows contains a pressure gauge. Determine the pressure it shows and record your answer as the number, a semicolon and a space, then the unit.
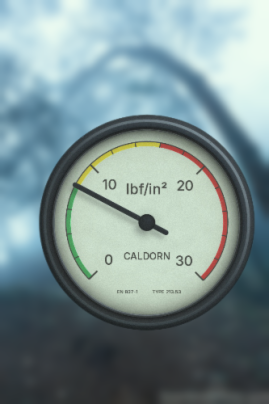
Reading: 8; psi
